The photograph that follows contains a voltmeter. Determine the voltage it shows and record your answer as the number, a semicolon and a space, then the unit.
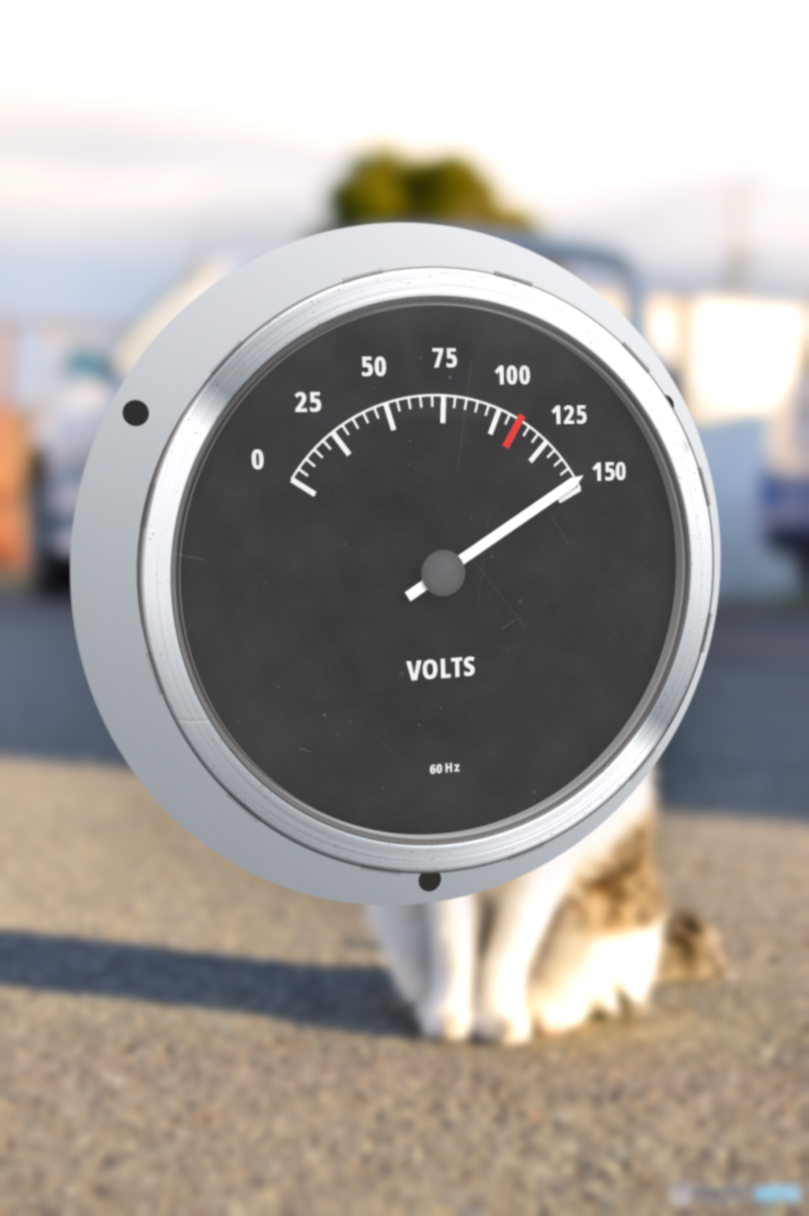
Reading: 145; V
